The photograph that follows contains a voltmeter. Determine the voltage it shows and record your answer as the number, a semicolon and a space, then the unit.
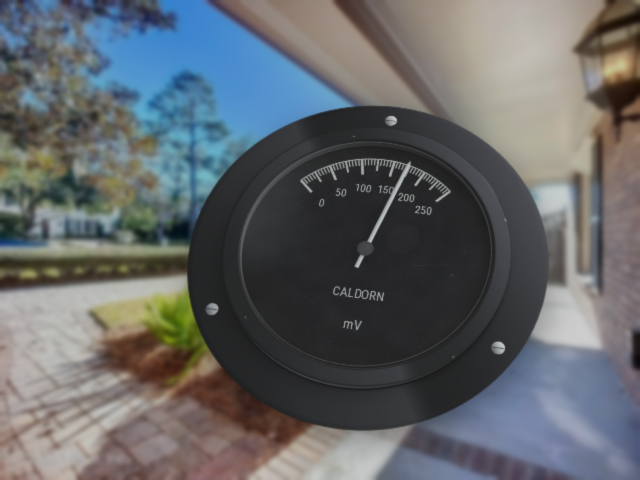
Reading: 175; mV
